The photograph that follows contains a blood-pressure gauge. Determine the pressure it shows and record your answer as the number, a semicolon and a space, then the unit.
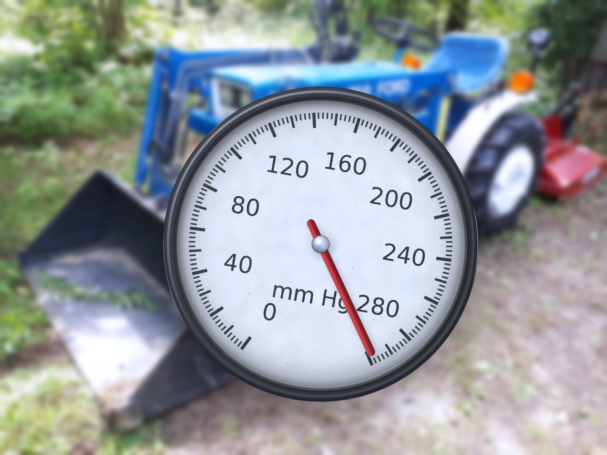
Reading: 298; mmHg
